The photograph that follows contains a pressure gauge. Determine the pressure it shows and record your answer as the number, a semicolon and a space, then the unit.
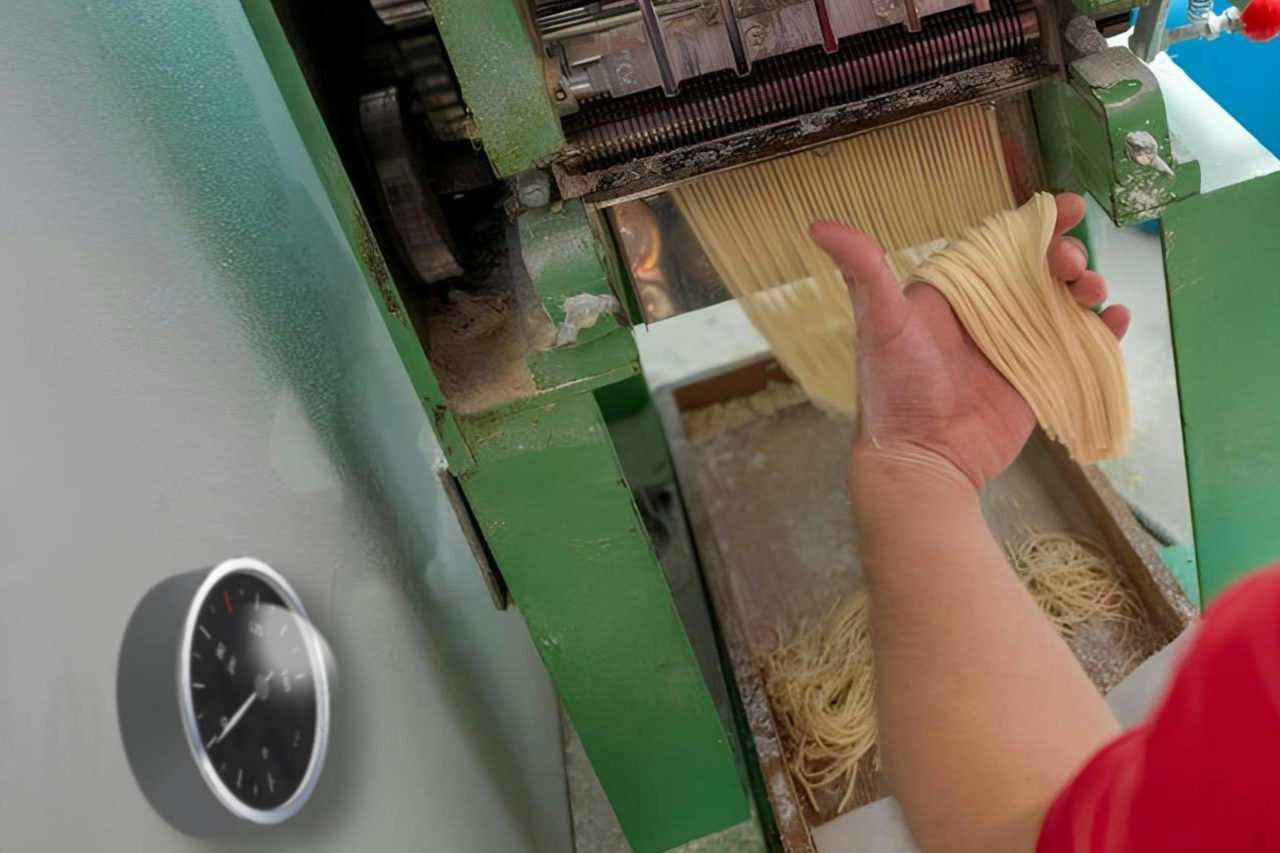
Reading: 40; psi
